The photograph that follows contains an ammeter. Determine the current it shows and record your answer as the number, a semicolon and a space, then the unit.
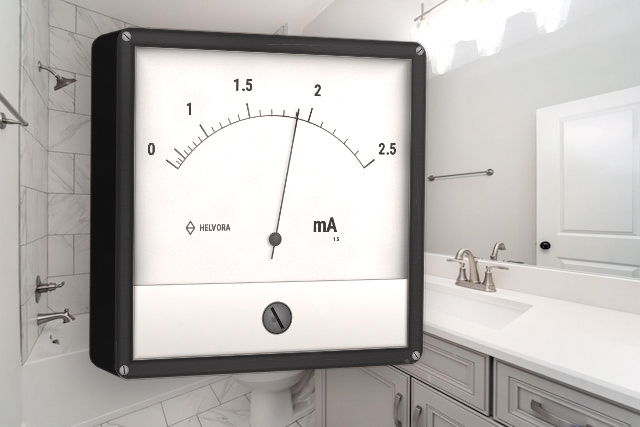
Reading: 1.9; mA
